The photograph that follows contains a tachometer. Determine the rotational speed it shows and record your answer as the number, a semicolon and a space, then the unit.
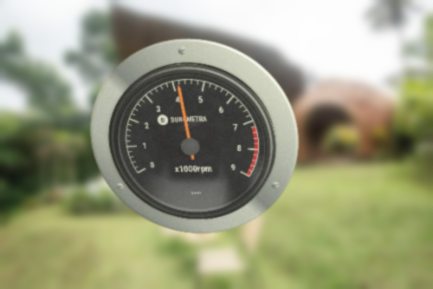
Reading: 4200; rpm
